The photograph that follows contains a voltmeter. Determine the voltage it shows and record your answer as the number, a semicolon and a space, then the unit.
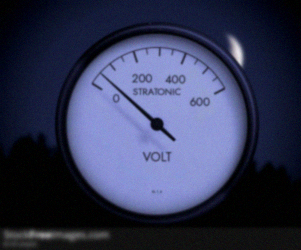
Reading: 50; V
